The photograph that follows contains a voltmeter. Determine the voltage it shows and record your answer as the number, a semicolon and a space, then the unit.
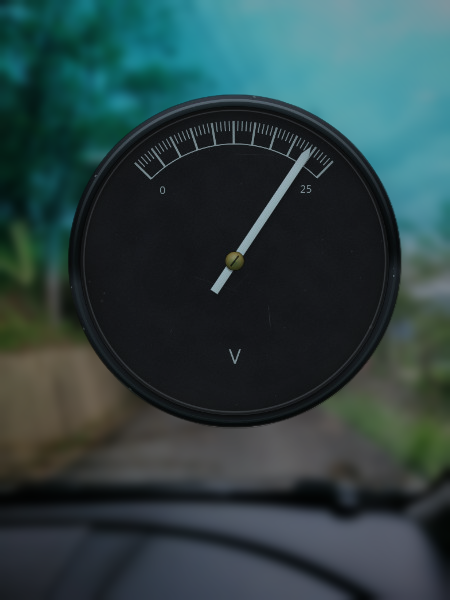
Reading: 22; V
